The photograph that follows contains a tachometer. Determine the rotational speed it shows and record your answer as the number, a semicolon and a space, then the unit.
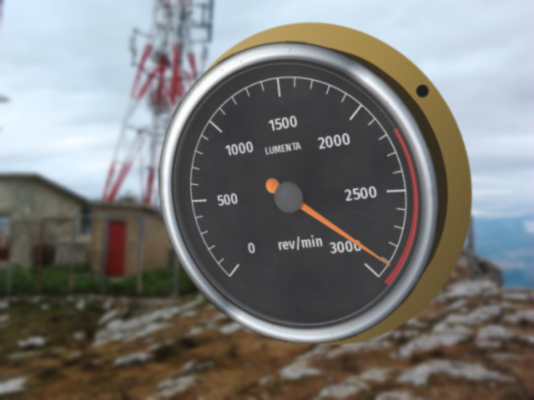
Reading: 2900; rpm
